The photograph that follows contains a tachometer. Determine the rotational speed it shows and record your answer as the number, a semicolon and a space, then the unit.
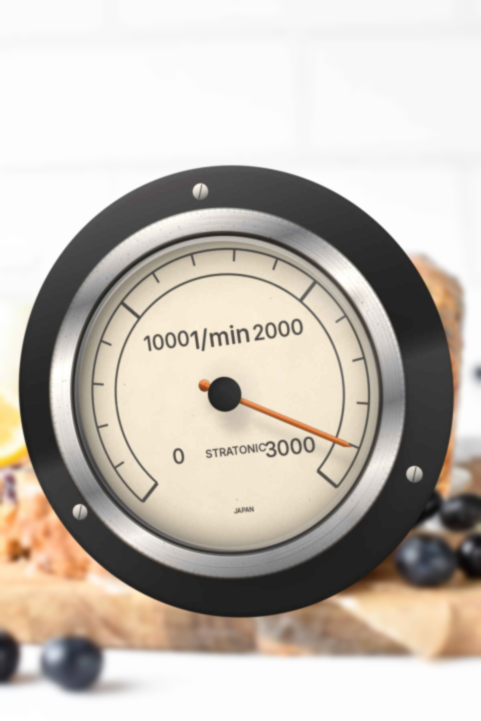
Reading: 2800; rpm
